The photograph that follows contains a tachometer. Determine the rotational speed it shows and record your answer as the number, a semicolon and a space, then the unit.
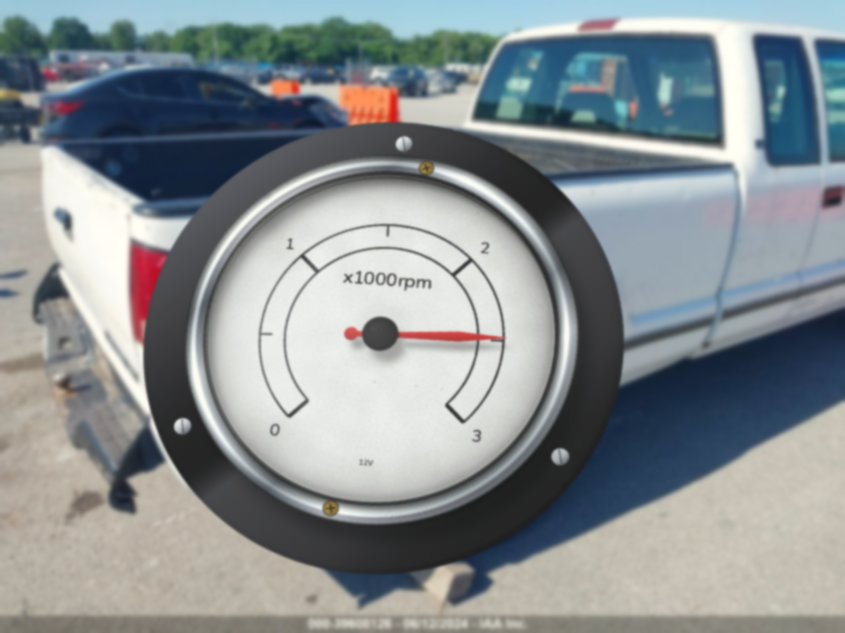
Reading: 2500; rpm
